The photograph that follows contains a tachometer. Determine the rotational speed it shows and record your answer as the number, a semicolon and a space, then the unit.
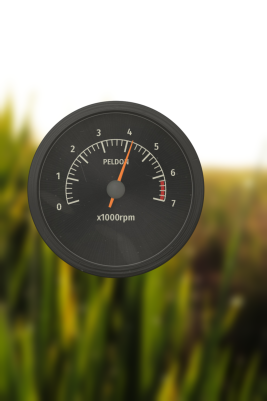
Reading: 4200; rpm
